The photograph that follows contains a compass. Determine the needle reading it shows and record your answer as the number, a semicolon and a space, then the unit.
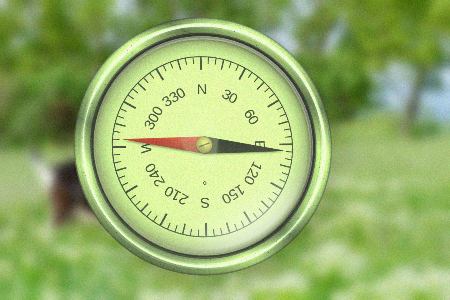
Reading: 275; °
